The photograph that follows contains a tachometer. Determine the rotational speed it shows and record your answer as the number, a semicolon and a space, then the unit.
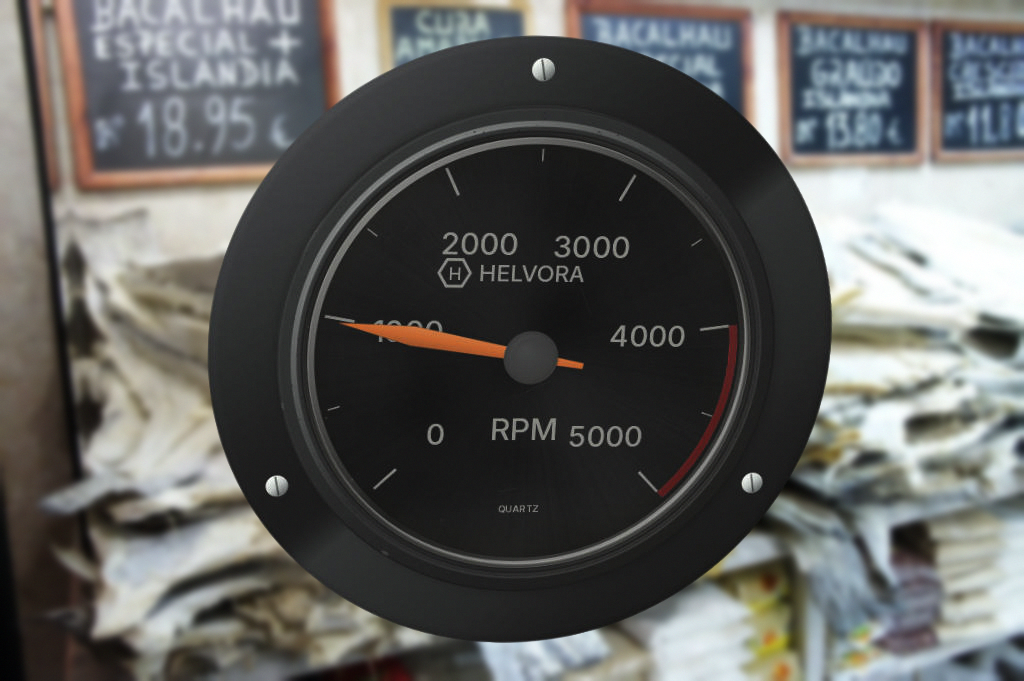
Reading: 1000; rpm
